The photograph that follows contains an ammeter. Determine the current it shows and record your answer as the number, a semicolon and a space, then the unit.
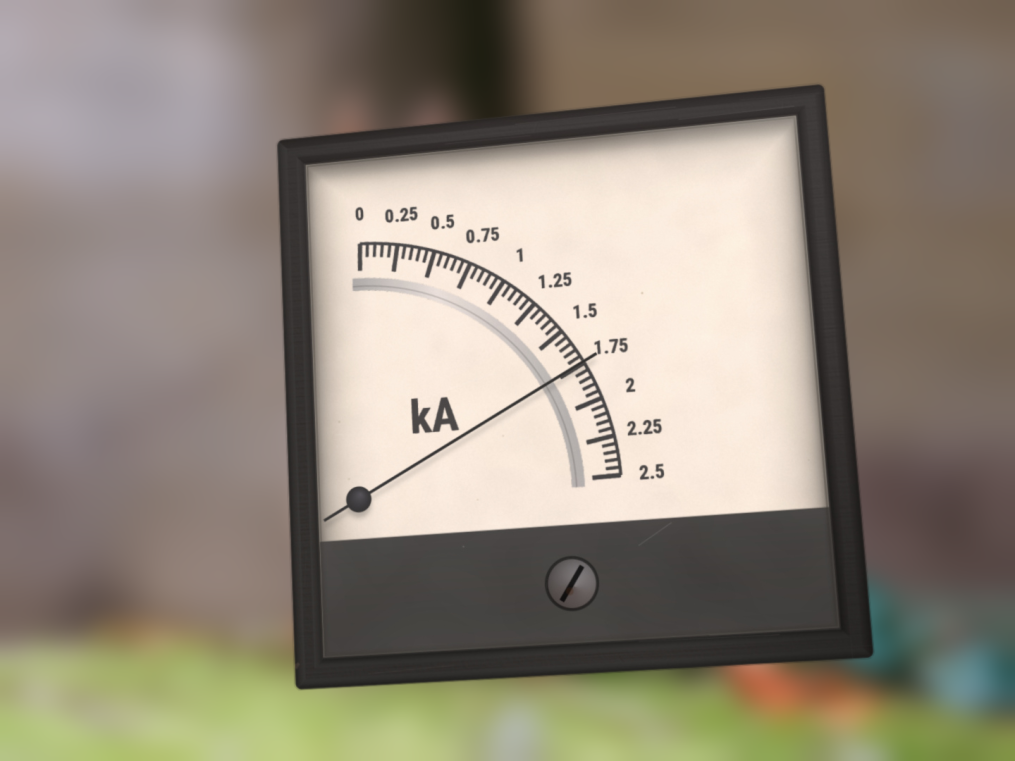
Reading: 1.75; kA
